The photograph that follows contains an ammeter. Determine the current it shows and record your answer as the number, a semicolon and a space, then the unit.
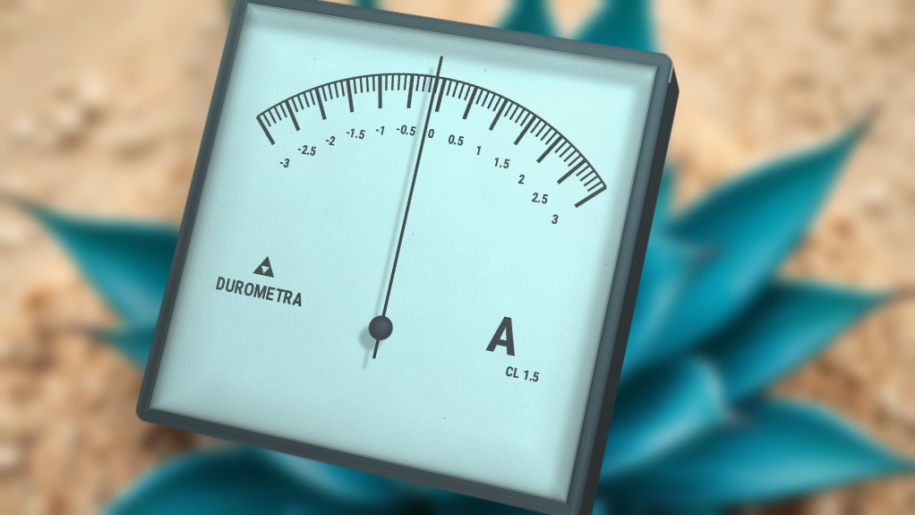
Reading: -0.1; A
